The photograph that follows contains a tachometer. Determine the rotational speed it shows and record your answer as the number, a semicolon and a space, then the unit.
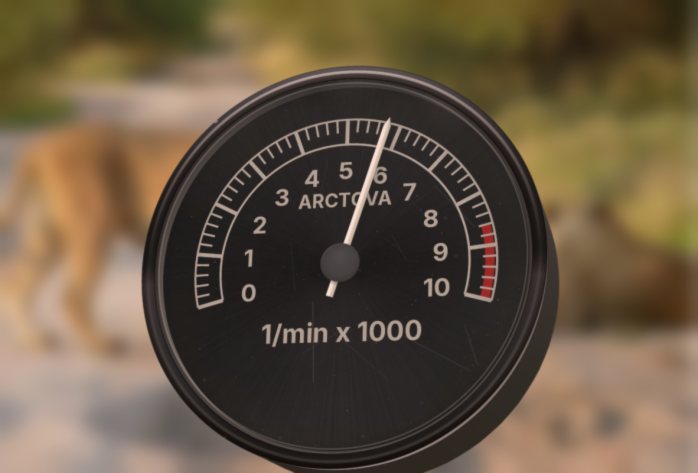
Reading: 5800; rpm
